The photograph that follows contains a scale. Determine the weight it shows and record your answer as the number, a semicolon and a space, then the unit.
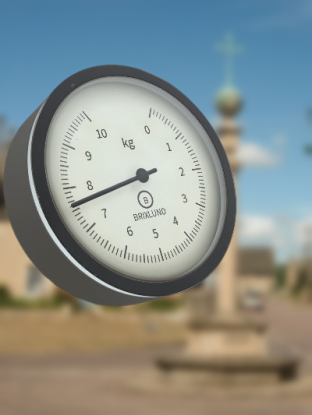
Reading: 7.6; kg
